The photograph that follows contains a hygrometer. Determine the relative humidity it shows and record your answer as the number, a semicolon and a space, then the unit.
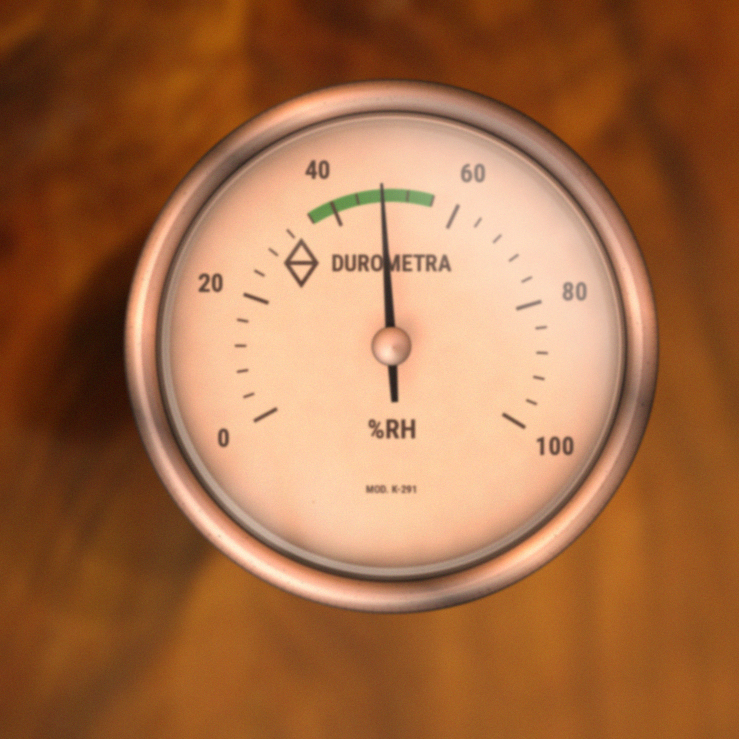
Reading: 48; %
